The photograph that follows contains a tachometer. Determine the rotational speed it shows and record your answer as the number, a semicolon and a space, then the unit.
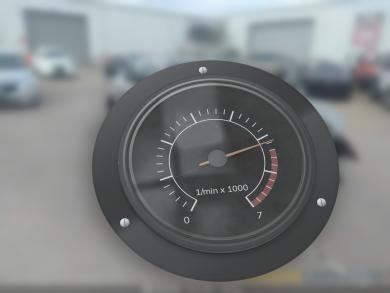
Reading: 5200; rpm
